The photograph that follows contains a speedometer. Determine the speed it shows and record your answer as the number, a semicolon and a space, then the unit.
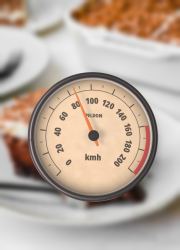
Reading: 85; km/h
